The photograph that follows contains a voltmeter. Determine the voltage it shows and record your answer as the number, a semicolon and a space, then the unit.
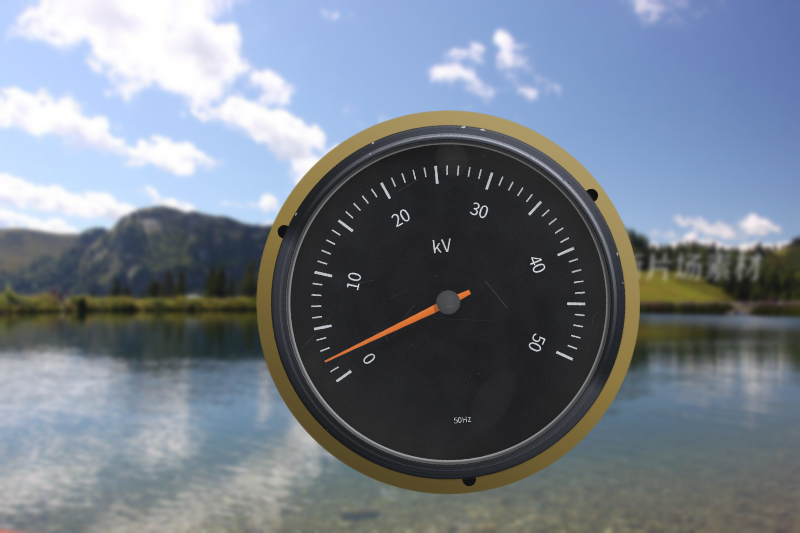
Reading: 2; kV
